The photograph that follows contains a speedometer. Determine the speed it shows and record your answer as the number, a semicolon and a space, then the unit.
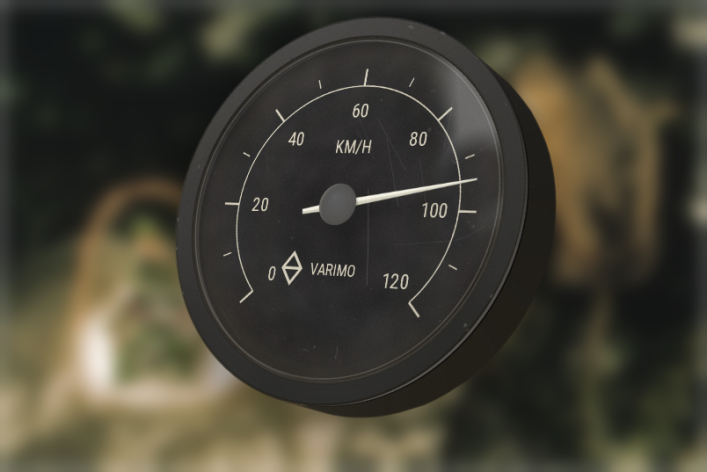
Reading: 95; km/h
